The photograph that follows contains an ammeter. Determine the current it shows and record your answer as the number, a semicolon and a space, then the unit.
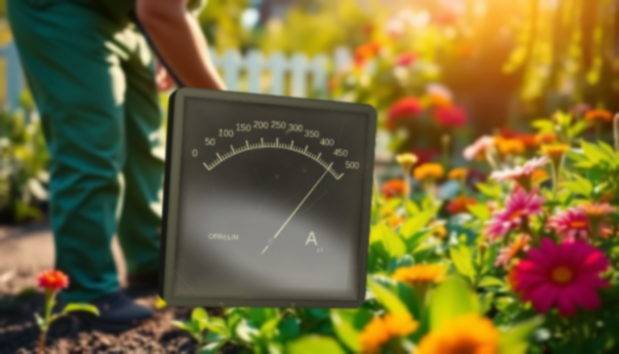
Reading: 450; A
